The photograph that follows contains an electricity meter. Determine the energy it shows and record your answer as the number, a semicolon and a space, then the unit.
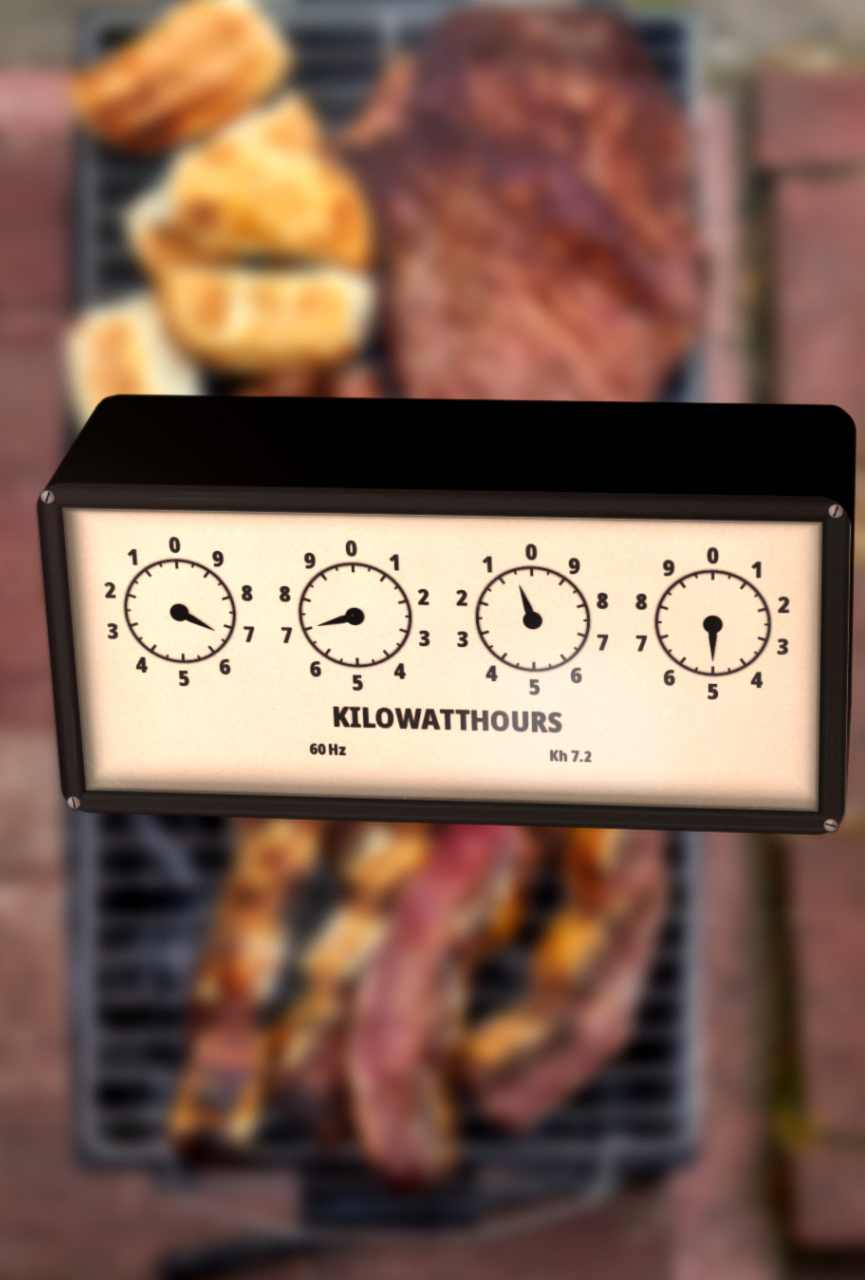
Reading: 6705; kWh
